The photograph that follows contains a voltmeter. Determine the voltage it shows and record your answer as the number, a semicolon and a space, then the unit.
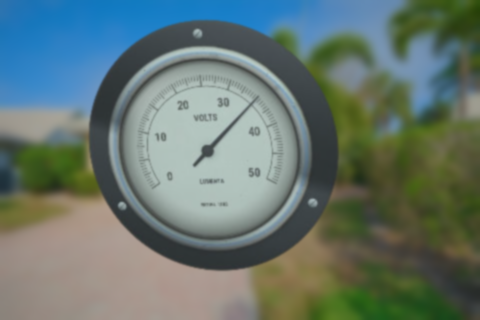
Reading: 35; V
